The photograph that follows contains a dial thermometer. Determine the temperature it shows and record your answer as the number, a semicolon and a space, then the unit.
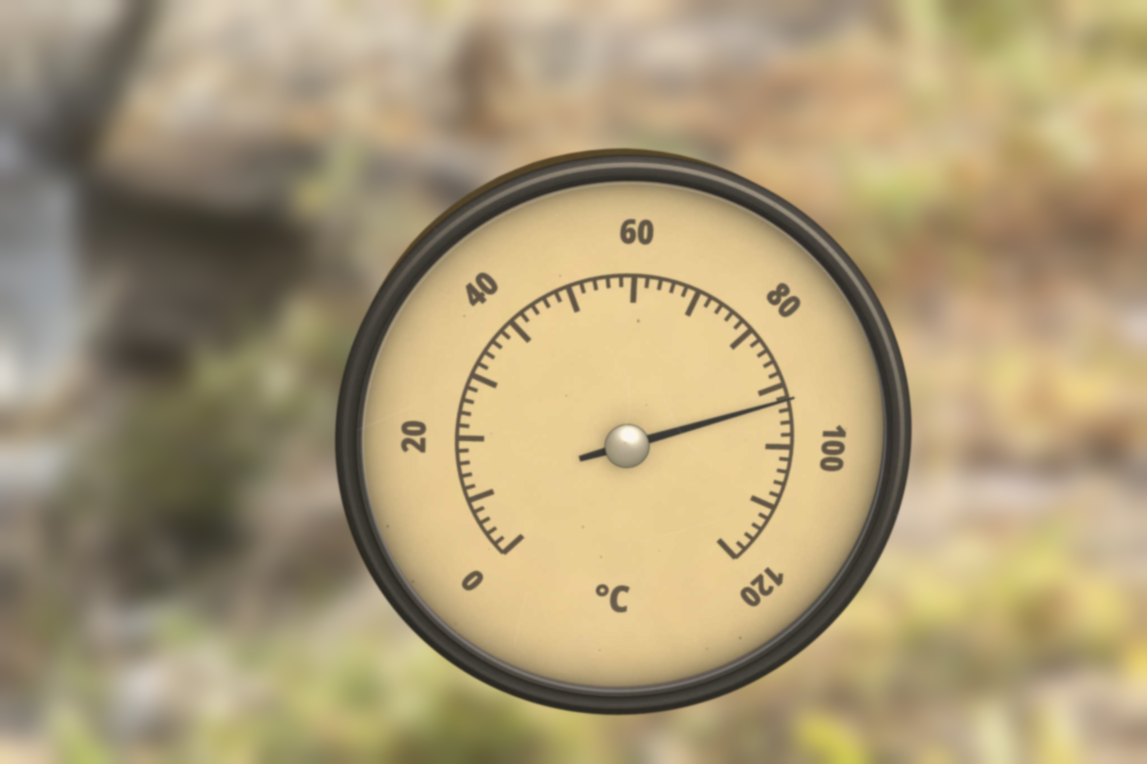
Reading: 92; °C
